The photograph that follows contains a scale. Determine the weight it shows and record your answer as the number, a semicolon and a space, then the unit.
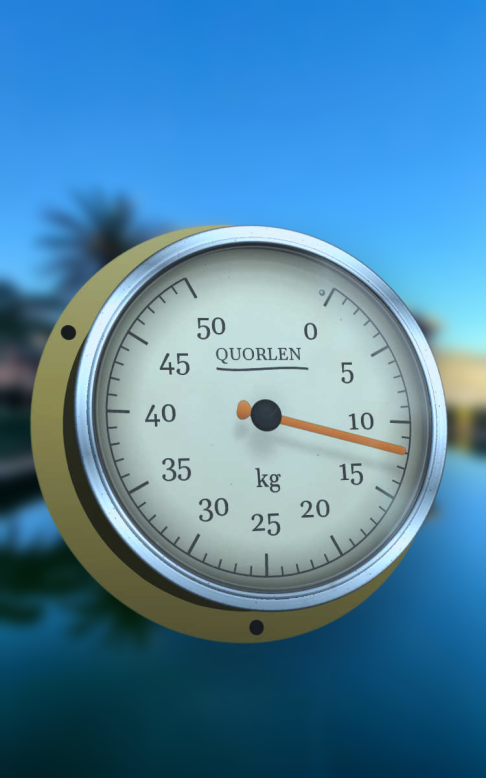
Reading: 12; kg
